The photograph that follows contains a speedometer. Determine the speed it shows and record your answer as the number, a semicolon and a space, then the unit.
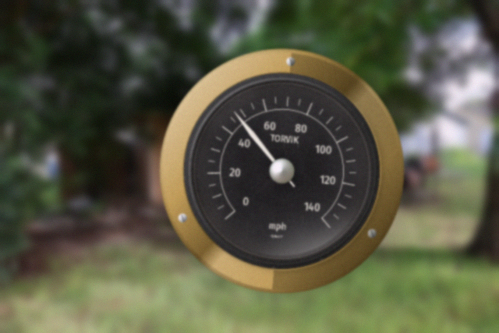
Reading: 47.5; mph
